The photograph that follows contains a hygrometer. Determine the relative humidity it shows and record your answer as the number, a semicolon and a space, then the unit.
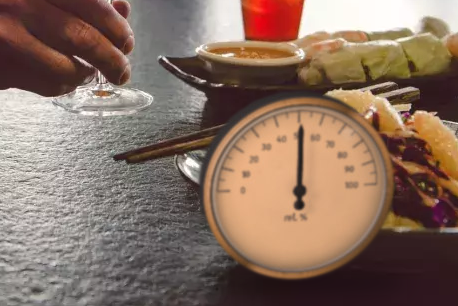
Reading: 50; %
